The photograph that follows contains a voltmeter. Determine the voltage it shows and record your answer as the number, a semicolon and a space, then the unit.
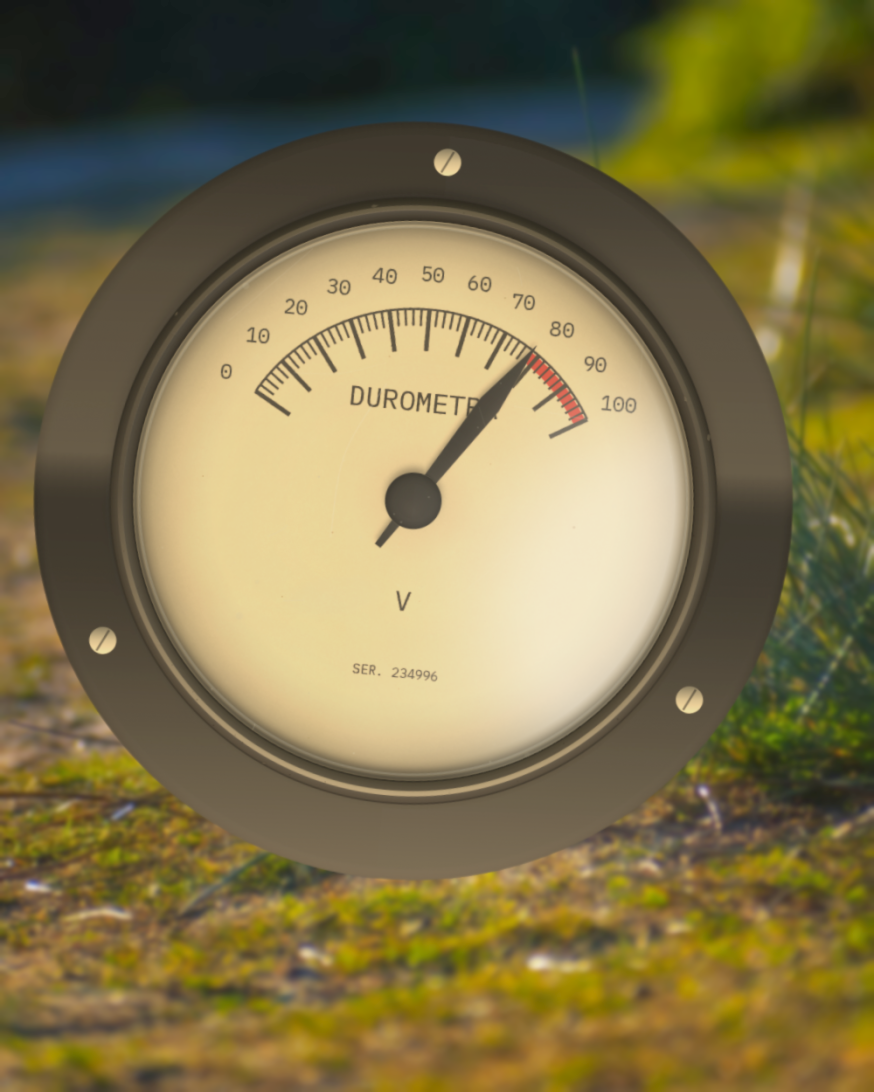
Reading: 78; V
